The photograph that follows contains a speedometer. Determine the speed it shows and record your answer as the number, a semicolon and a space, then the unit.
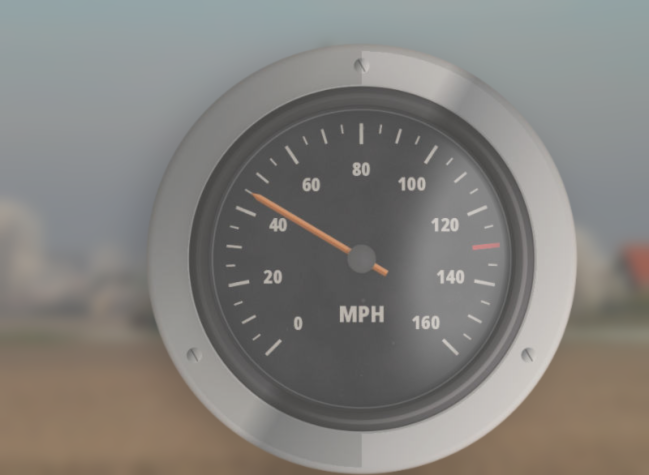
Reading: 45; mph
